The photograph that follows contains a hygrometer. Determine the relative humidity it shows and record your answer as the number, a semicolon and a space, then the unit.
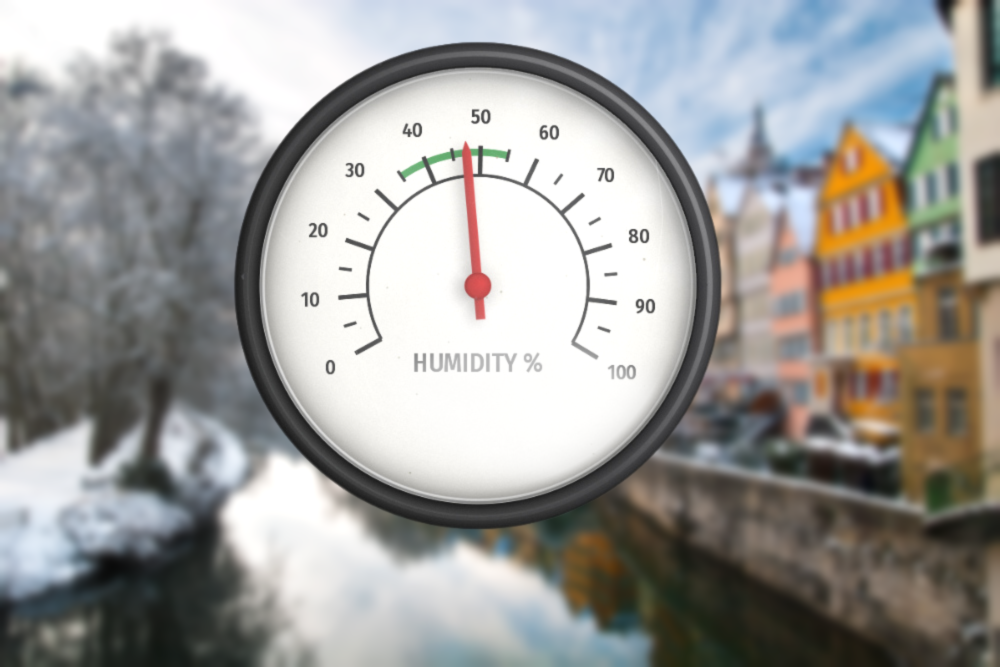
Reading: 47.5; %
